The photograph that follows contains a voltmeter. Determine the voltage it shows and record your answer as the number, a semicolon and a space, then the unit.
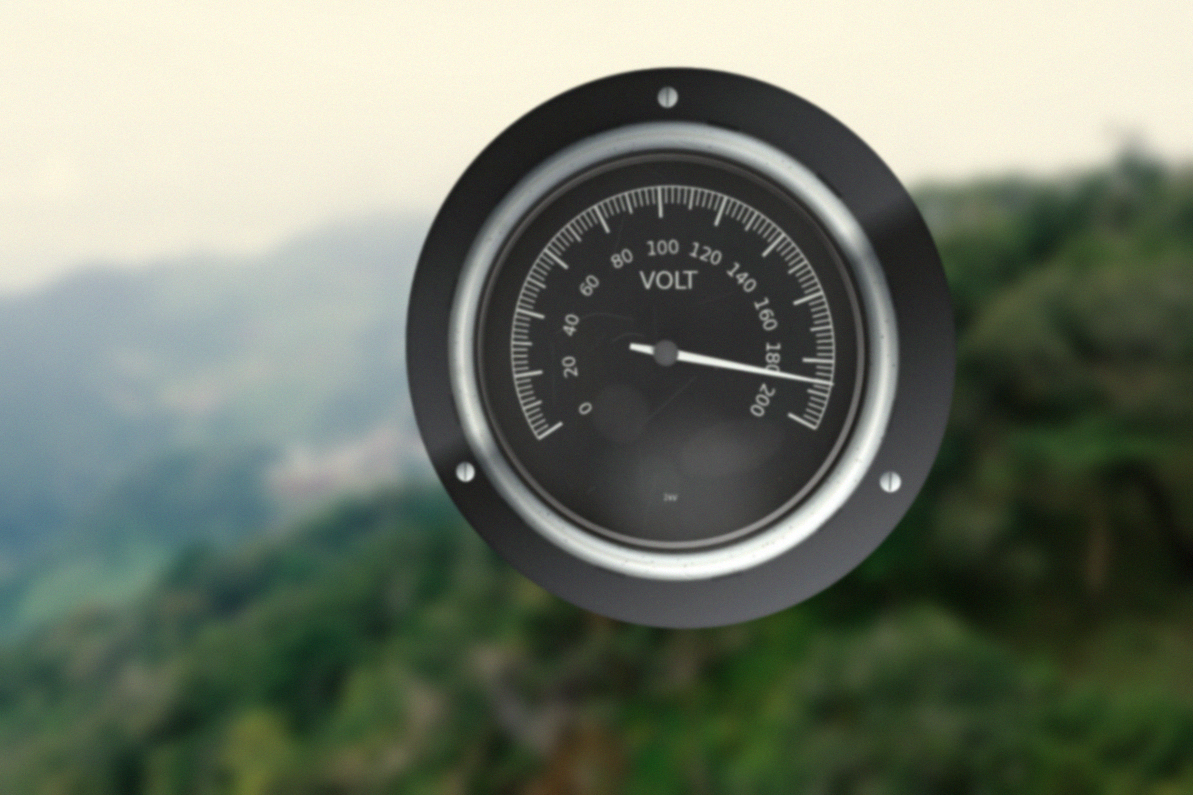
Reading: 186; V
